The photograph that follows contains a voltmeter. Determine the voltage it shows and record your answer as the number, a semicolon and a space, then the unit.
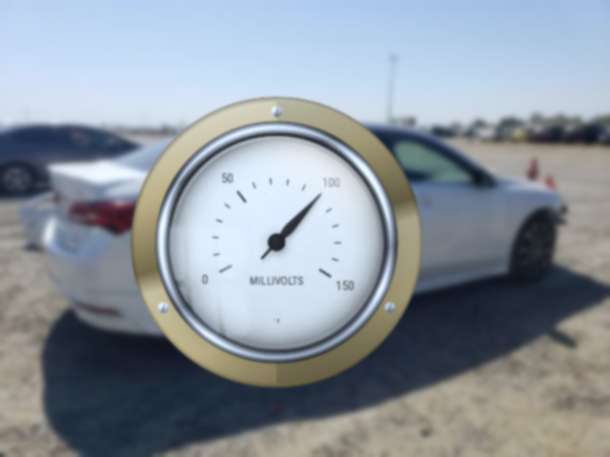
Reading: 100; mV
